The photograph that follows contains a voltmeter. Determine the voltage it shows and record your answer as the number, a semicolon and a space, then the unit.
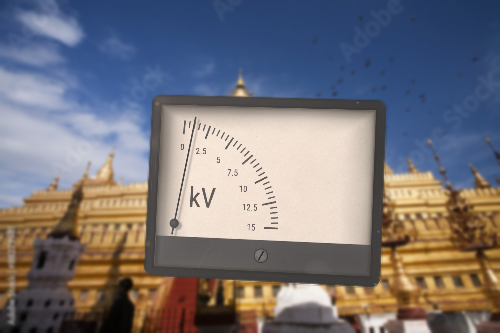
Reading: 1; kV
